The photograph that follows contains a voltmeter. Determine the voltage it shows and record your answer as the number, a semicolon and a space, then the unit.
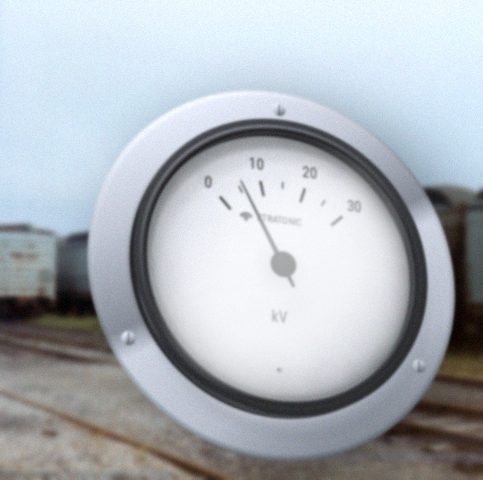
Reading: 5; kV
